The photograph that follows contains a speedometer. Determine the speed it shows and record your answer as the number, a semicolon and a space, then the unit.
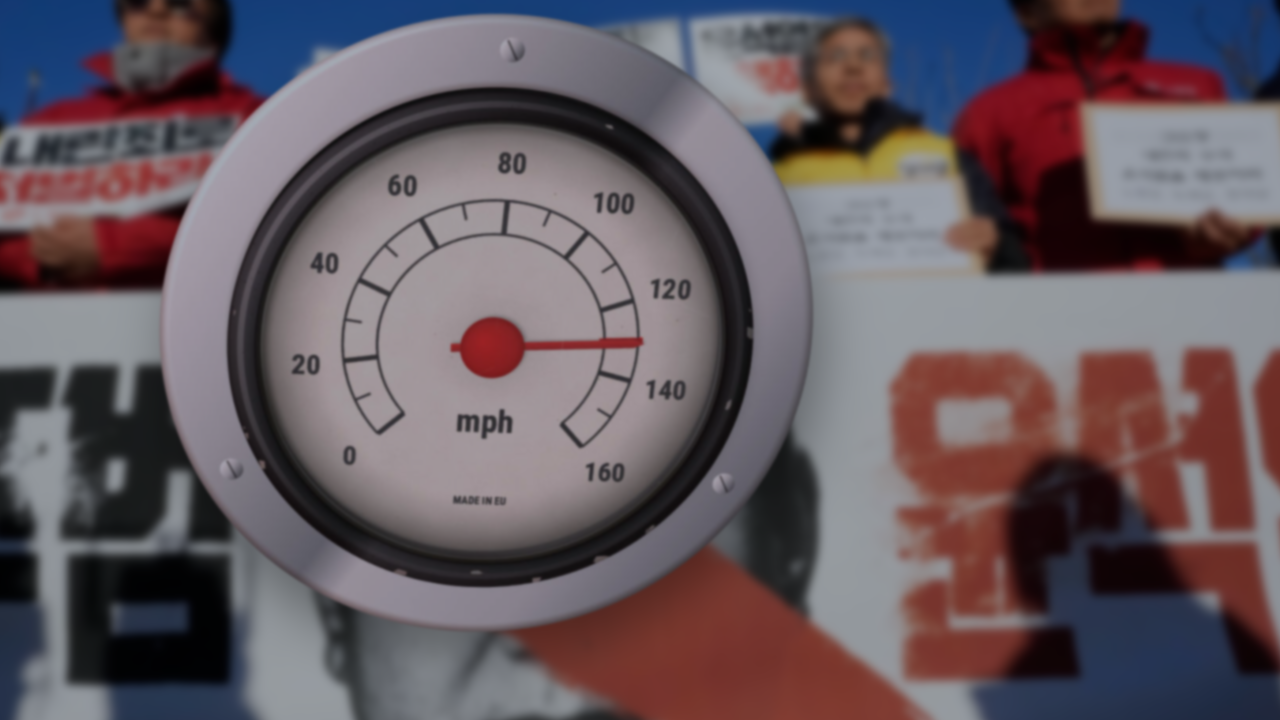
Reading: 130; mph
